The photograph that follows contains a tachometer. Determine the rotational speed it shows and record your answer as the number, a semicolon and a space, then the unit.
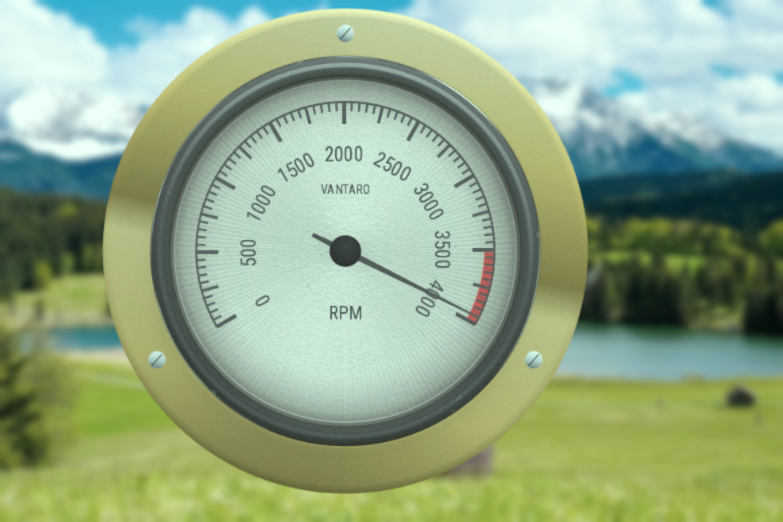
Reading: 3950; rpm
